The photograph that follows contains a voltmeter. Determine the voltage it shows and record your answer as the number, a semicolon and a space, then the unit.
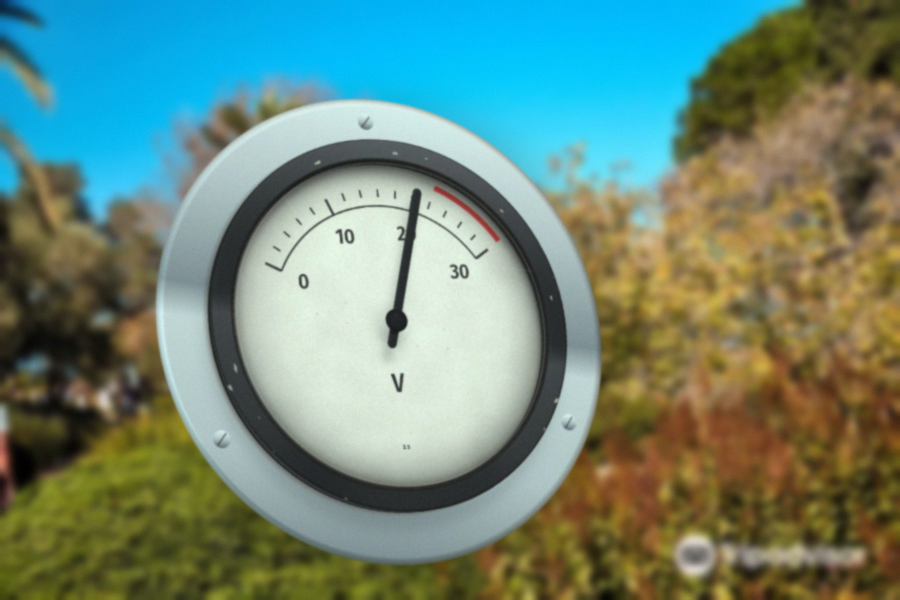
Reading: 20; V
